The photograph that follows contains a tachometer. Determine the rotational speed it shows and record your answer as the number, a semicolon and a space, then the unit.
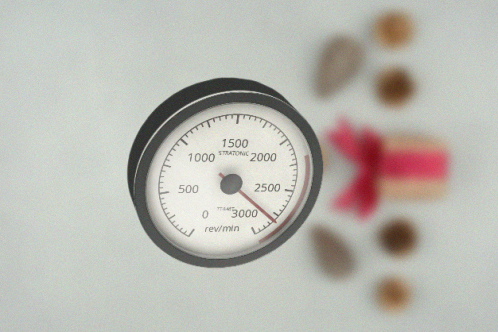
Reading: 2800; rpm
